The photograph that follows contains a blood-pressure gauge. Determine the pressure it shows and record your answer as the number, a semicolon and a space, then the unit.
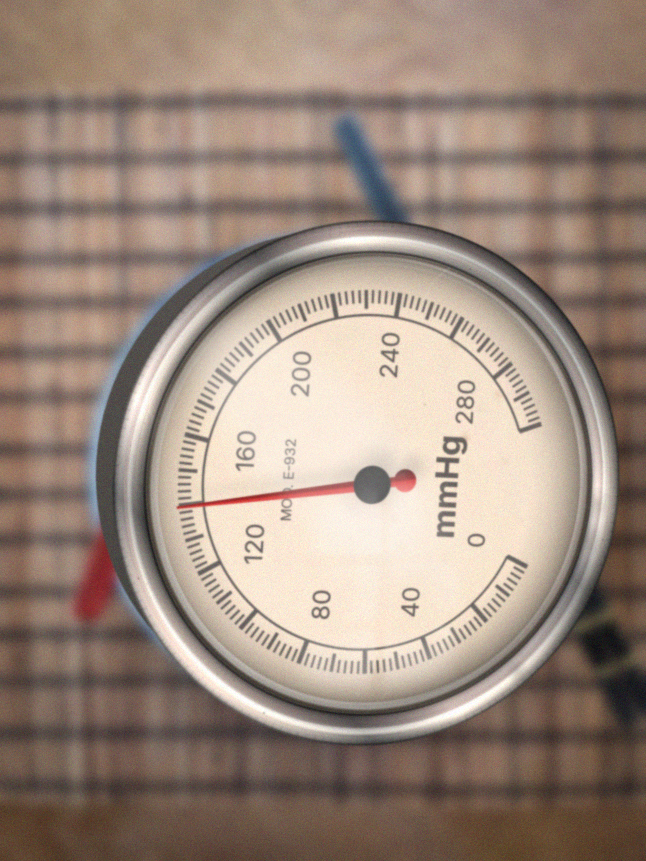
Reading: 140; mmHg
